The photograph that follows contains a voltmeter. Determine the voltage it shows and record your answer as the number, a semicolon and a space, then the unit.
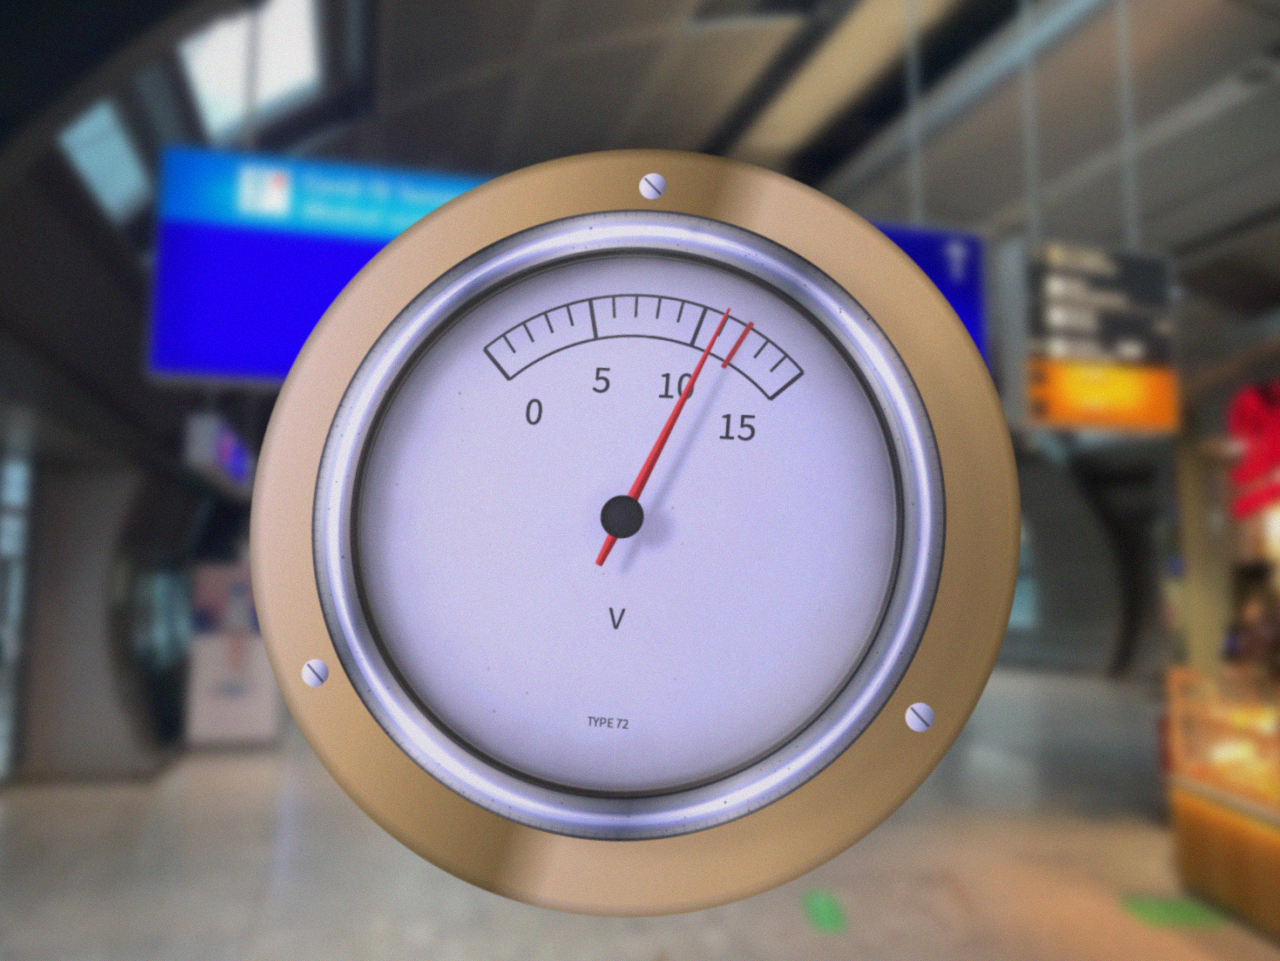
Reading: 11; V
